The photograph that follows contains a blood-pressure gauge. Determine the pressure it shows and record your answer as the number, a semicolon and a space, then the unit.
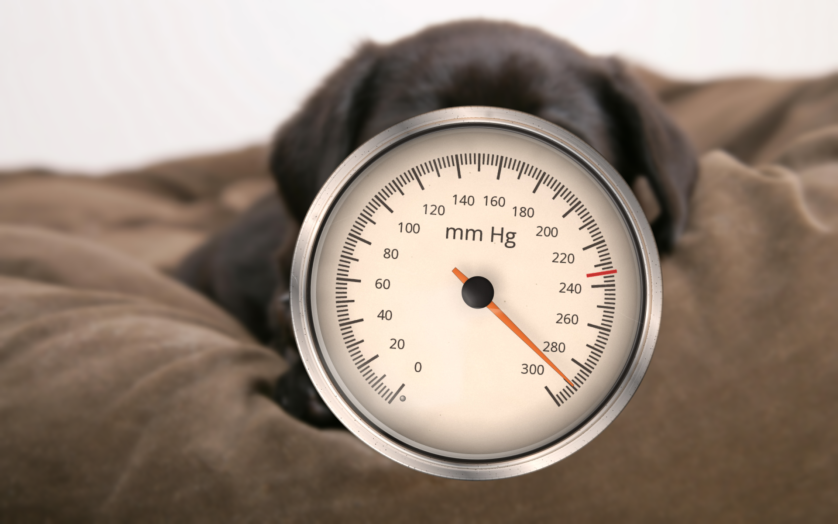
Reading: 290; mmHg
